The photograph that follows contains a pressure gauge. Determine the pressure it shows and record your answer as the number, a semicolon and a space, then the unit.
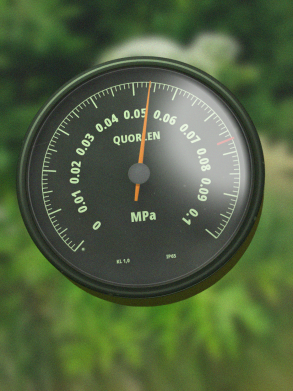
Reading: 0.054; MPa
